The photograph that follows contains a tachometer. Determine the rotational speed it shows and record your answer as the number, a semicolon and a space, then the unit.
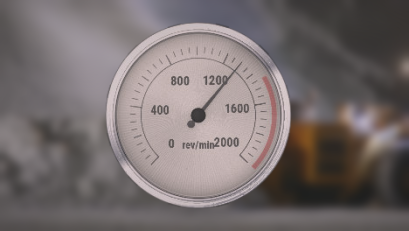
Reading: 1300; rpm
